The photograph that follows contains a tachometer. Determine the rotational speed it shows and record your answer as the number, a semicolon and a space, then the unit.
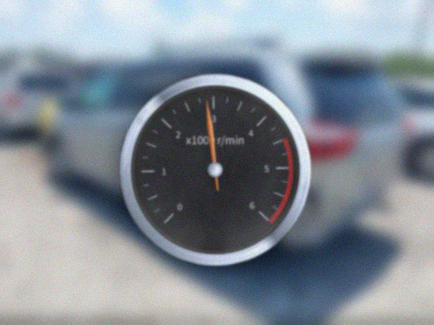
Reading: 2875; rpm
